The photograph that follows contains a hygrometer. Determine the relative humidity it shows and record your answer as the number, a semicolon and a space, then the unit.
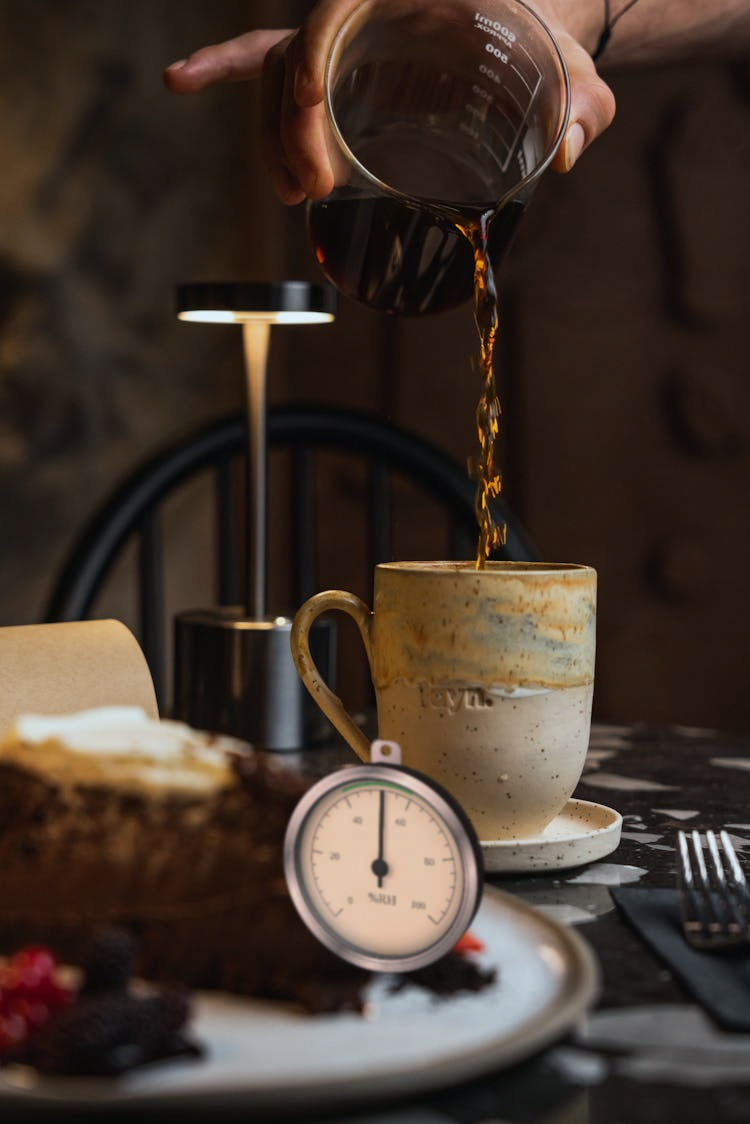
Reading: 52; %
